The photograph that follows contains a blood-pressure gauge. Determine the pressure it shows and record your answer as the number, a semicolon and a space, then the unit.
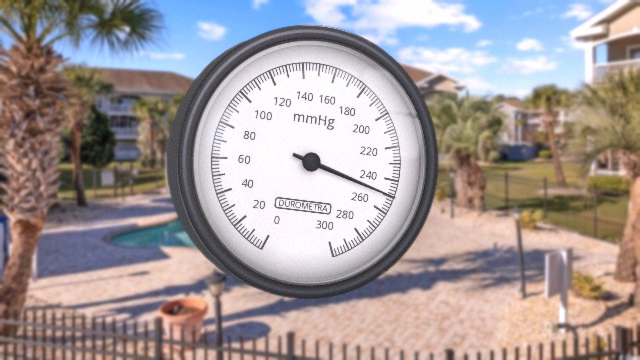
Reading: 250; mmHg
